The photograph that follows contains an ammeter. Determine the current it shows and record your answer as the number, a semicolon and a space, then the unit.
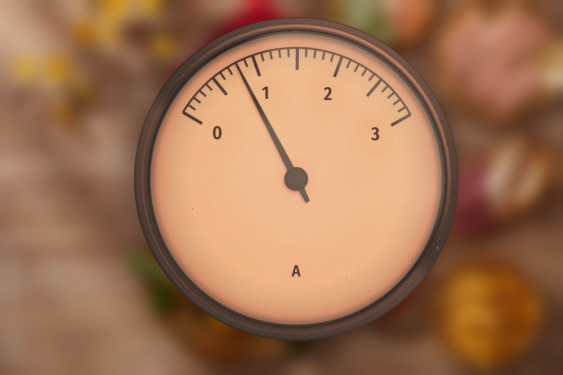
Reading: 0.8; A
